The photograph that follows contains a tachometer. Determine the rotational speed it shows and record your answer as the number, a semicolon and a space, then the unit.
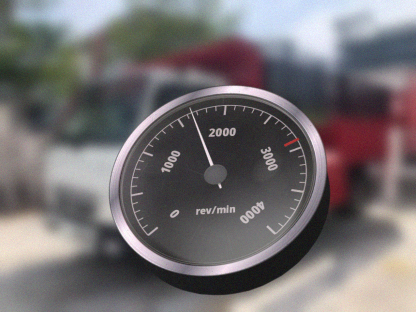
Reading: 1650; rpm
